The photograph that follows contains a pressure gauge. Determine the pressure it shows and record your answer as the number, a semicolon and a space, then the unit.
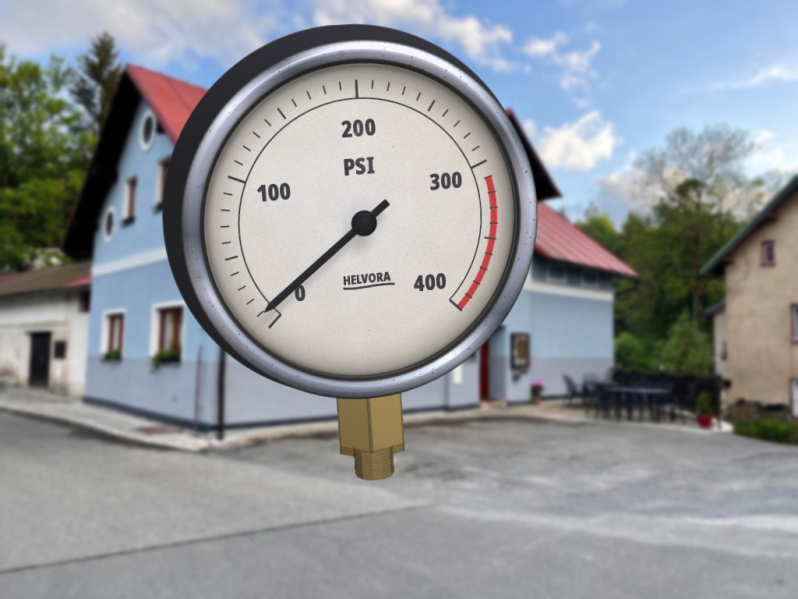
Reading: 10; psi
